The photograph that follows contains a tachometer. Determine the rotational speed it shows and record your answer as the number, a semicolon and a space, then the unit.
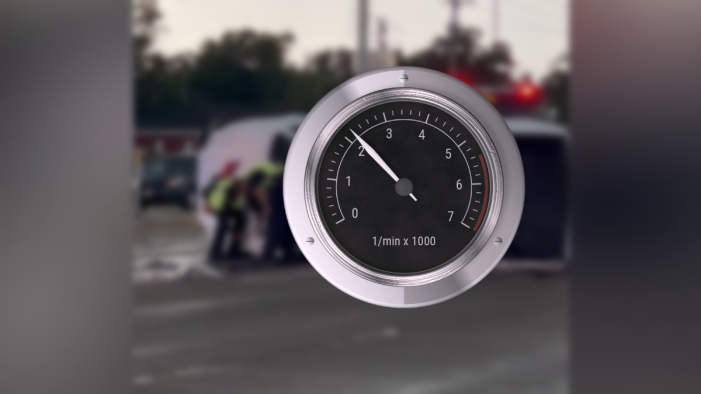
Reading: 2200; rpm
